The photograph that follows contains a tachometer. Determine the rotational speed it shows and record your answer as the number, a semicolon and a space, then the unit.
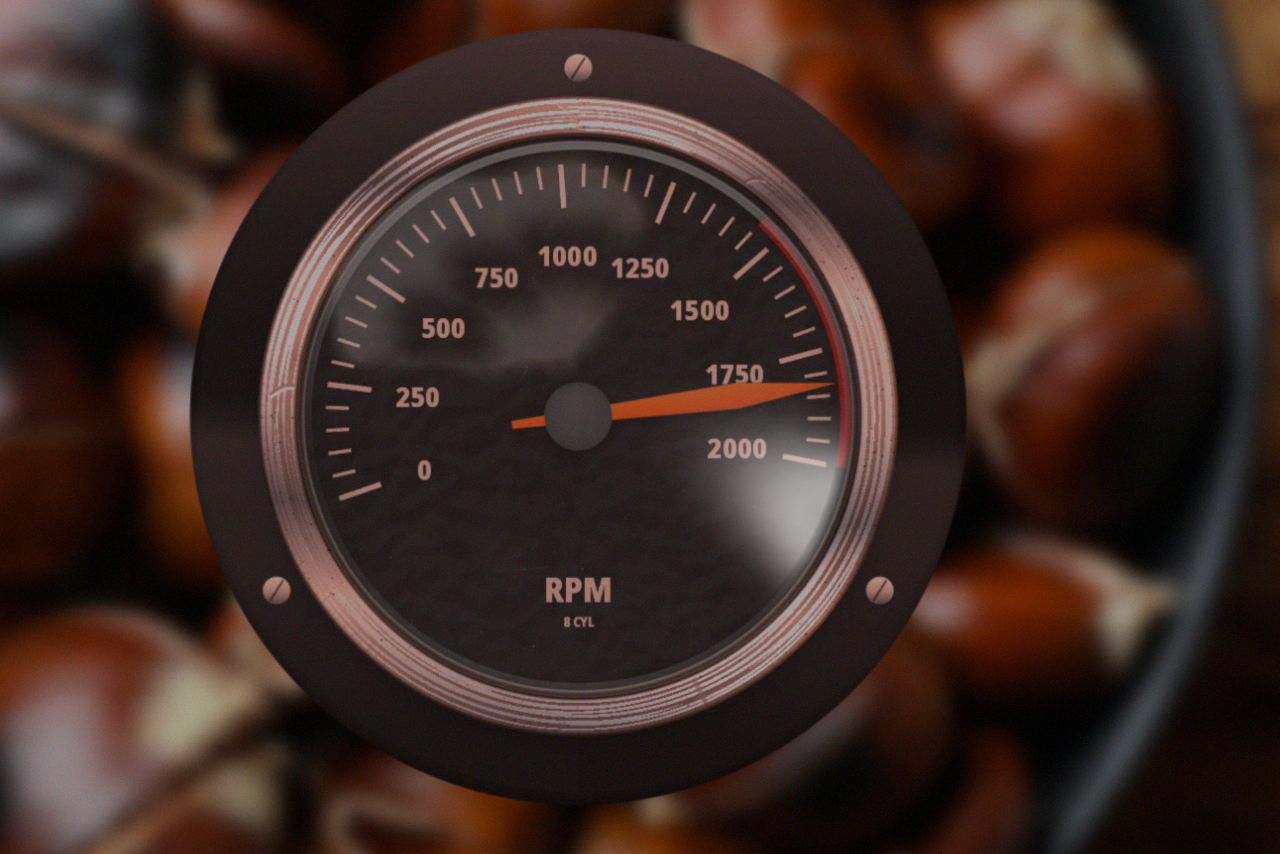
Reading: 1825; rpm
